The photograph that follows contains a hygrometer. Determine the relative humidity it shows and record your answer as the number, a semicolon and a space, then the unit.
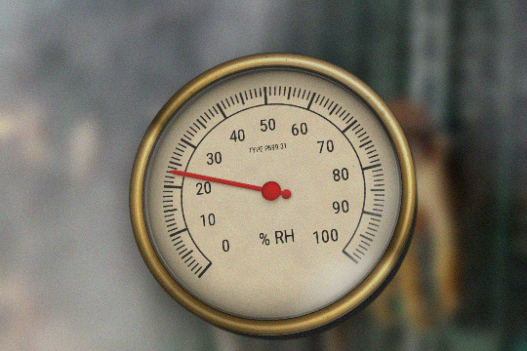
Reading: 23; %
